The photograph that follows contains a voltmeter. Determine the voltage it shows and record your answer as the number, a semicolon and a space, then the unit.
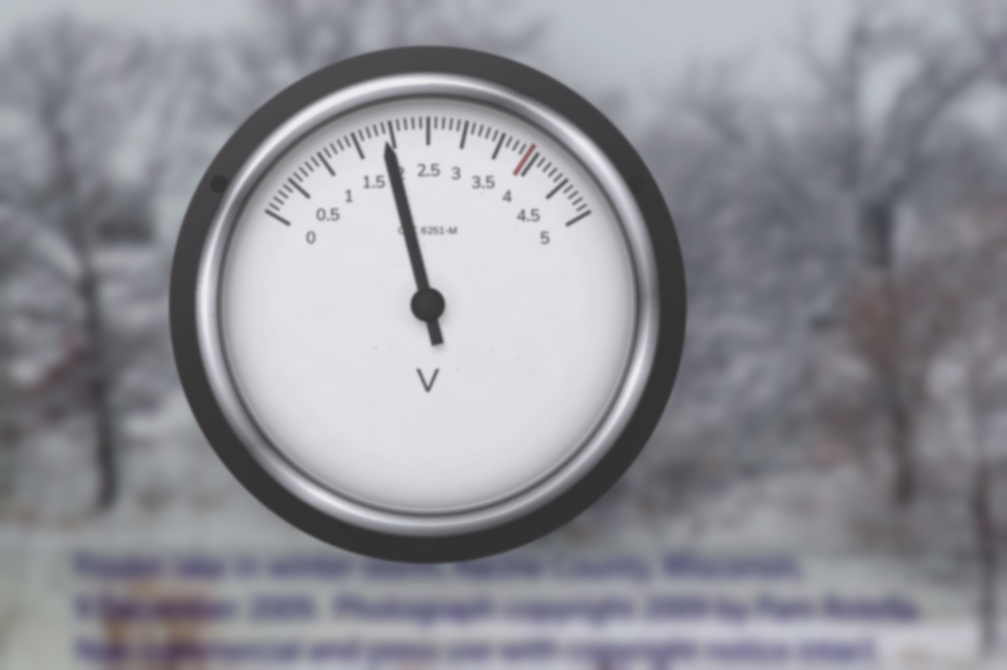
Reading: 1.9; V
